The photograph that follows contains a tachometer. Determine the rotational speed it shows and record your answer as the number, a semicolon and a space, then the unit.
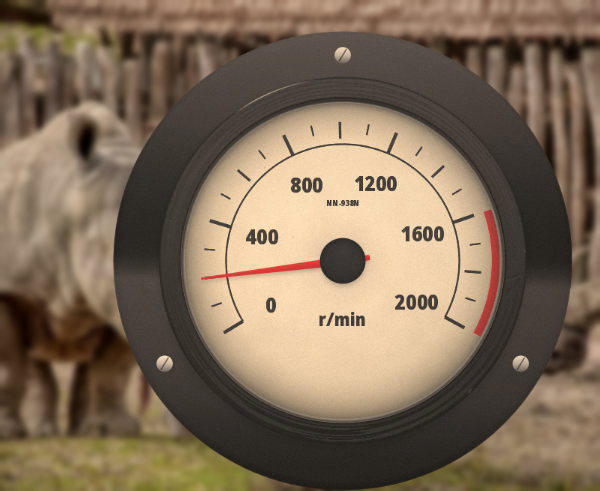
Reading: 200; rpm
